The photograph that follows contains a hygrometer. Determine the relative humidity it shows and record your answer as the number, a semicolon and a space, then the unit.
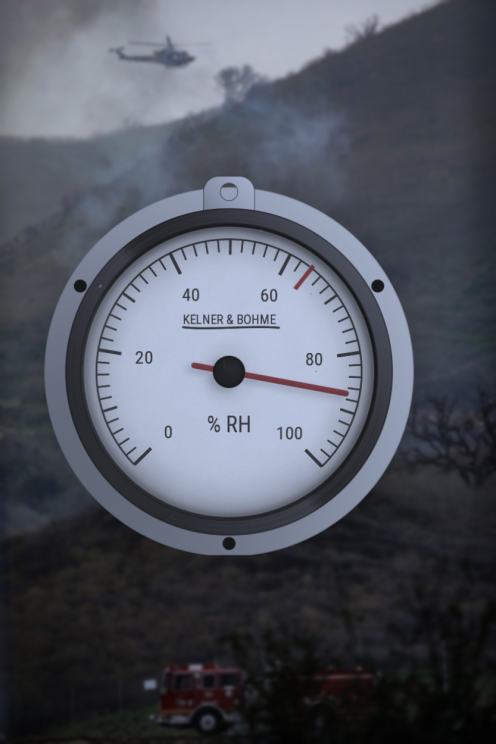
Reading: 87; %
